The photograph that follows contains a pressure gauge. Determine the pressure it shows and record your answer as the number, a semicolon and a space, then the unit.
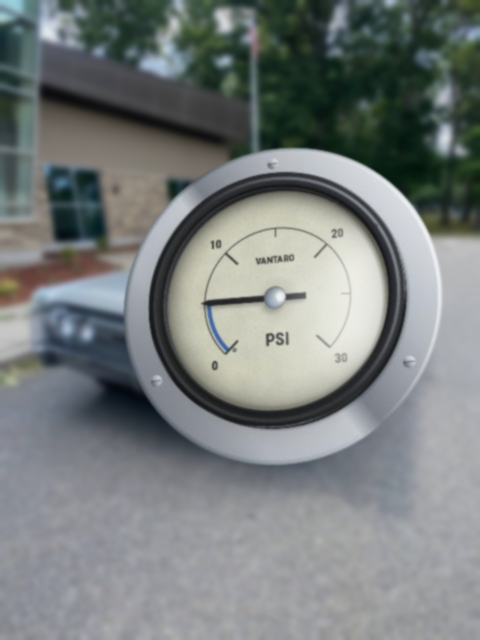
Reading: 5; psi
